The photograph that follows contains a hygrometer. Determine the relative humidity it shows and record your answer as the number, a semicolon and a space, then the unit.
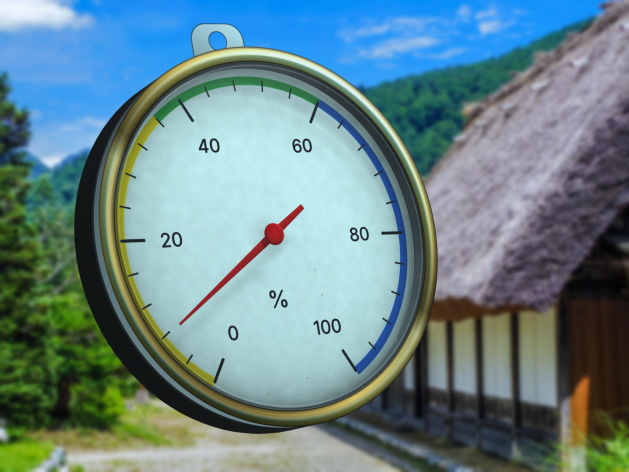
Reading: 8; %
